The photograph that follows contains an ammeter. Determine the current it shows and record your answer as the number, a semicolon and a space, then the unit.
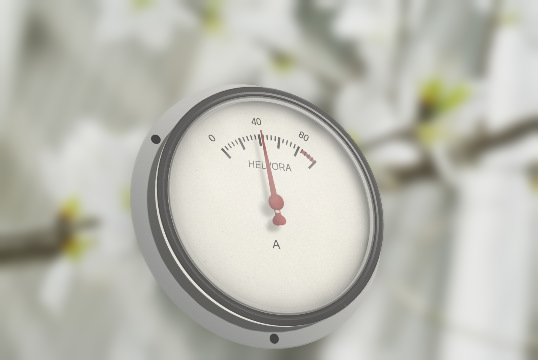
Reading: 40; A
